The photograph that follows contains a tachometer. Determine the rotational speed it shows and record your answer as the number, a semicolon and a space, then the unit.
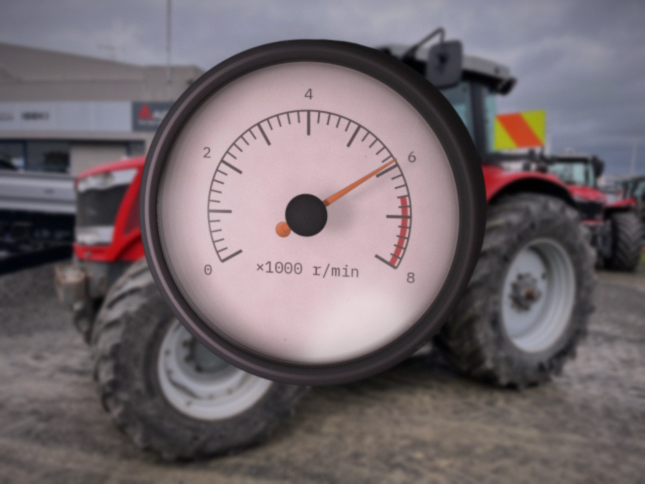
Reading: 5900; rpm
